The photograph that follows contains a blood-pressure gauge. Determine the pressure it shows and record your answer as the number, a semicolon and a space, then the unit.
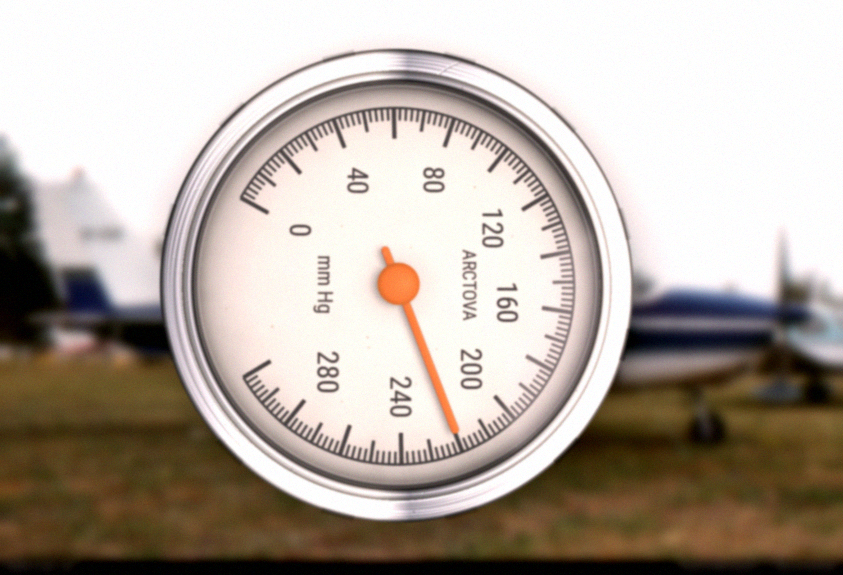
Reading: 220; mmHg
